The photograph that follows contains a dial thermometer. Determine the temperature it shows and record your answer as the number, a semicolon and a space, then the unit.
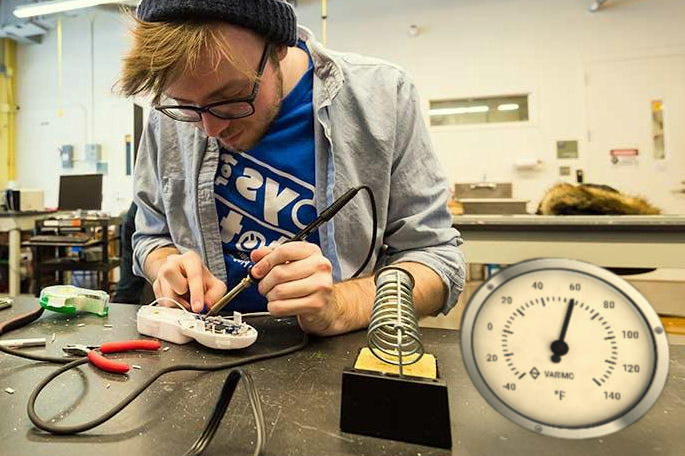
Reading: 60; °F
